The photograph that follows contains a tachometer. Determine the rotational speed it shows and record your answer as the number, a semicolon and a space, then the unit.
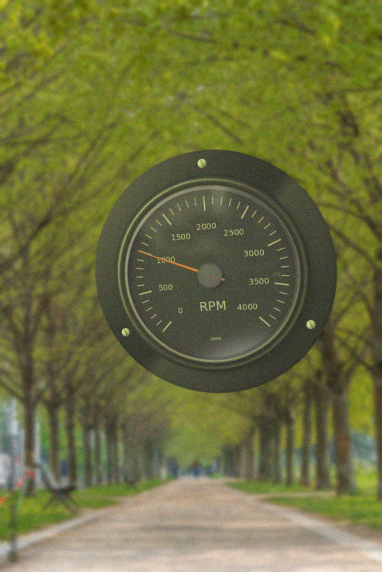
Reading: 1000; rpm
